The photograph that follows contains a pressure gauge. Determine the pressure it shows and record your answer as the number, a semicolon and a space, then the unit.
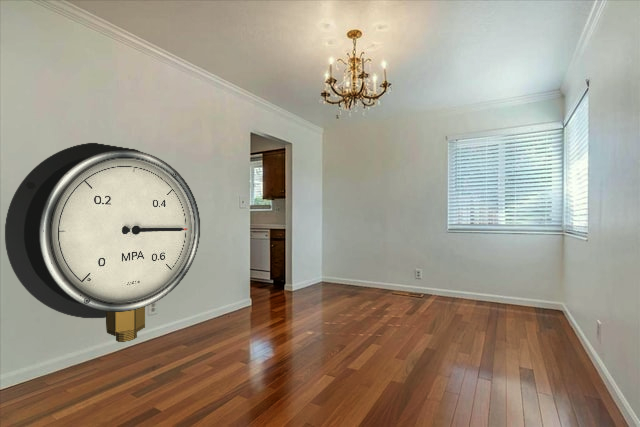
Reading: 0.5; MPa
